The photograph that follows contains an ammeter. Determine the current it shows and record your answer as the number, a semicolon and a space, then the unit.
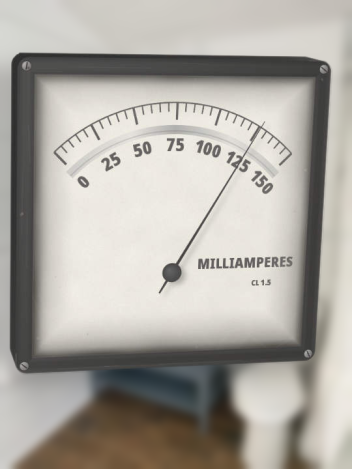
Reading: 125; mA
